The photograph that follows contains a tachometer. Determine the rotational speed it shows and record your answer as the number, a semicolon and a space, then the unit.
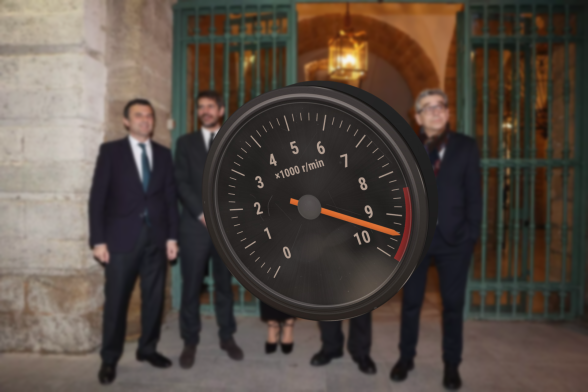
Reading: 9400; rpm
